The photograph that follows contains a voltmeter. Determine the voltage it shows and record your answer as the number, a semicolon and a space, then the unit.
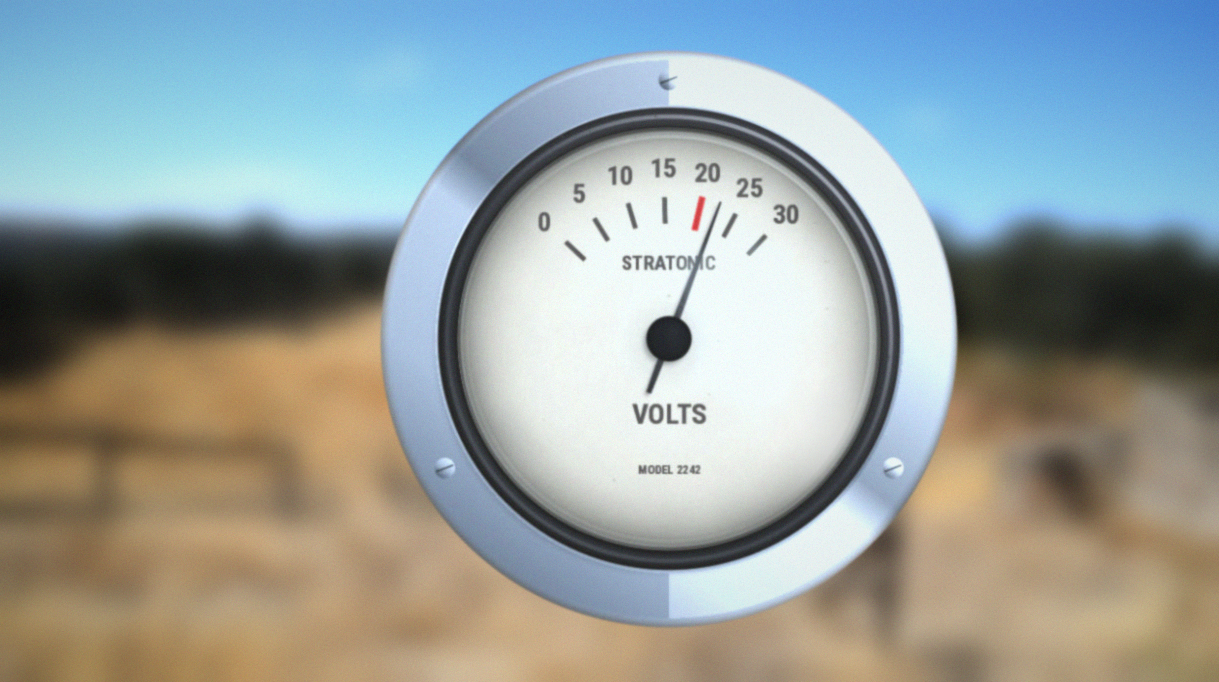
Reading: 22.5; V
